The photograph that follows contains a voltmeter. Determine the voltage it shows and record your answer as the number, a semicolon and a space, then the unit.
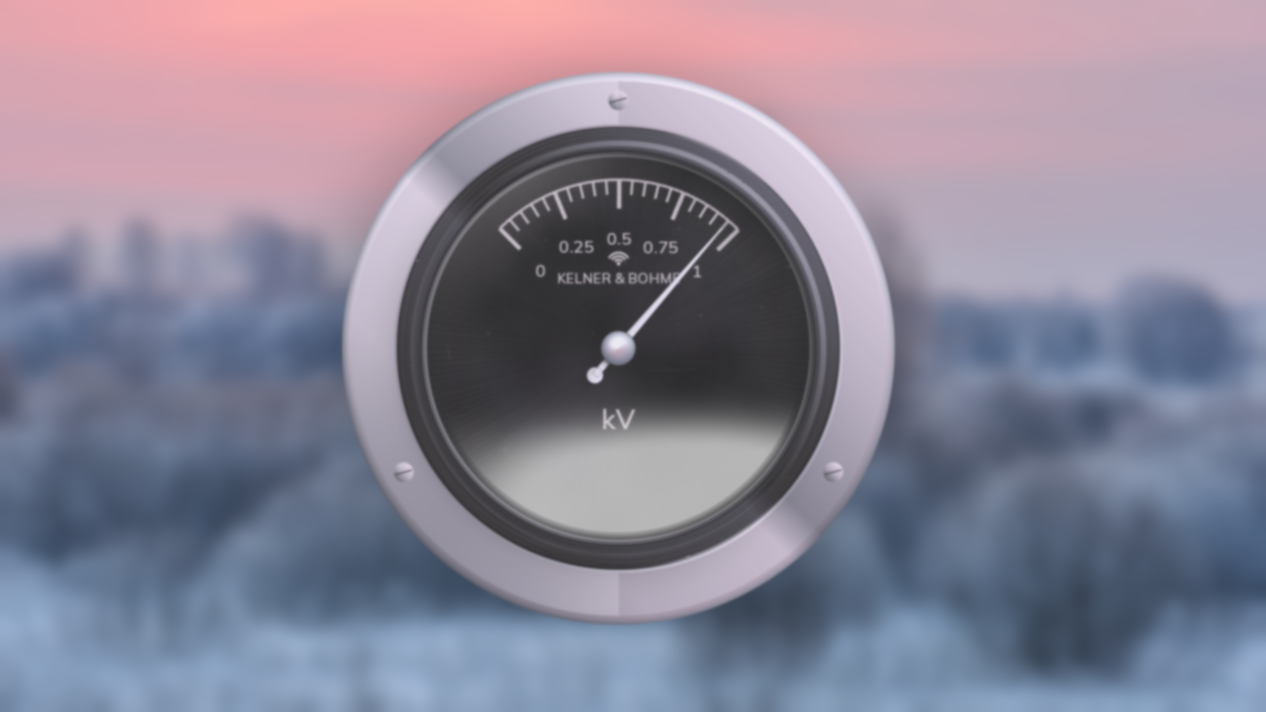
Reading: 0.95; kV
